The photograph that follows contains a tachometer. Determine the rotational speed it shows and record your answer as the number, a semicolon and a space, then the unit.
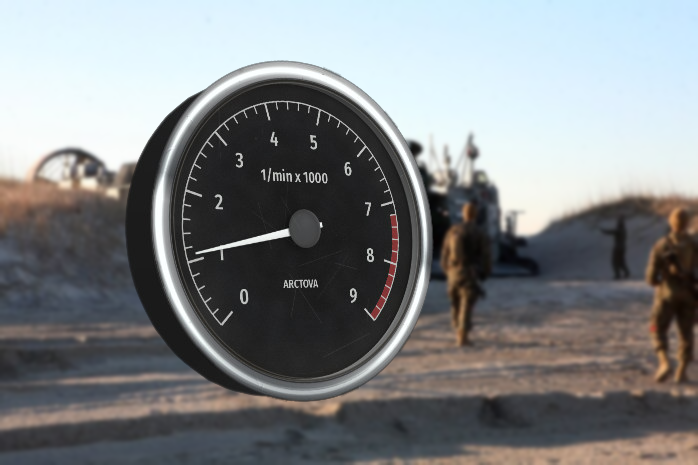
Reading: 1100; rpm
